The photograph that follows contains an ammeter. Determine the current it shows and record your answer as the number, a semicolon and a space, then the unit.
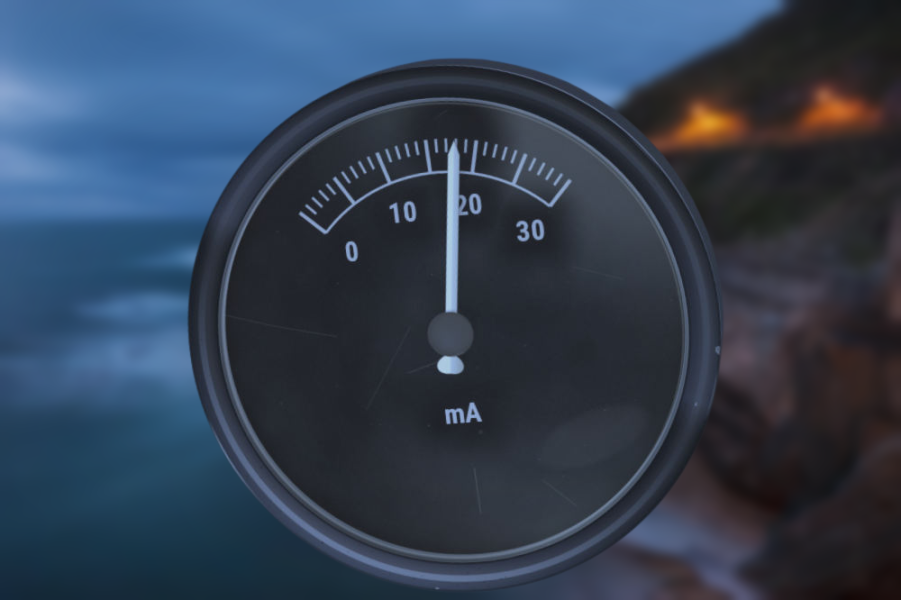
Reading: 18; mA
